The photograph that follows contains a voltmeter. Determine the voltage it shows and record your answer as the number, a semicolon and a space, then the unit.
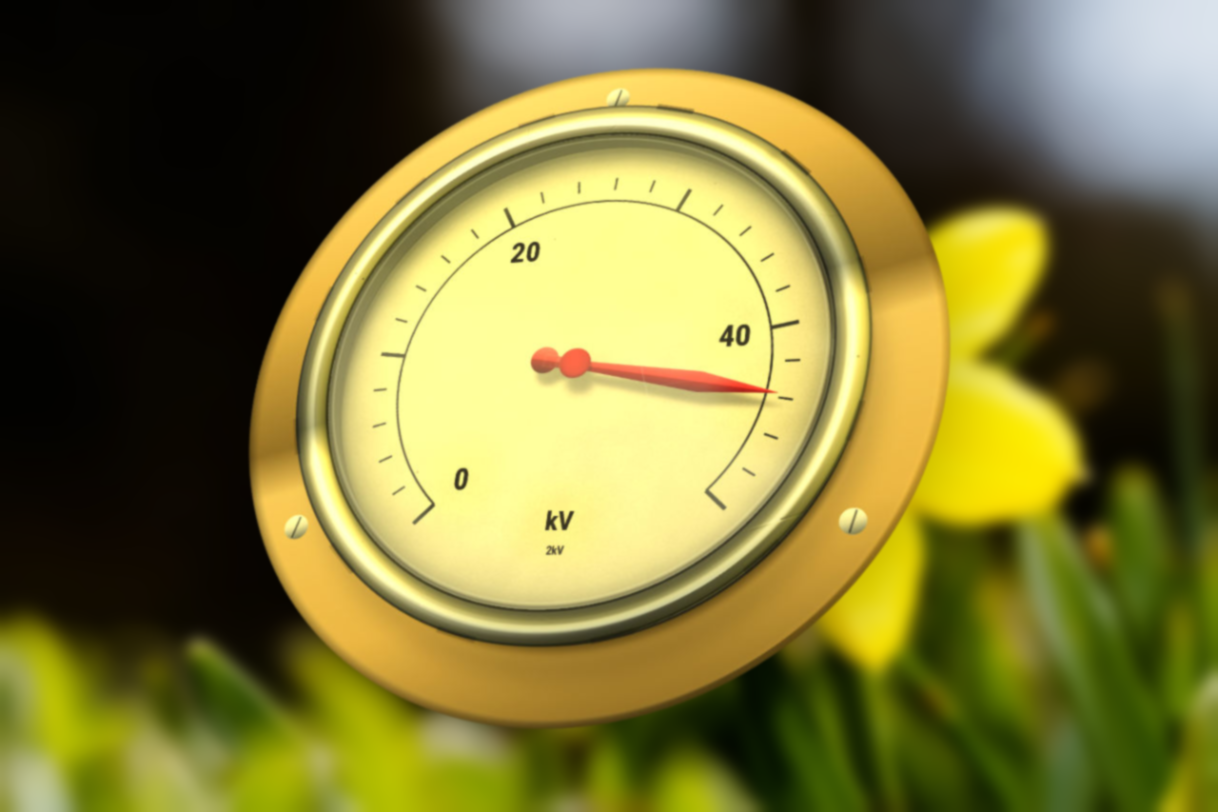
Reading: 44; kV
